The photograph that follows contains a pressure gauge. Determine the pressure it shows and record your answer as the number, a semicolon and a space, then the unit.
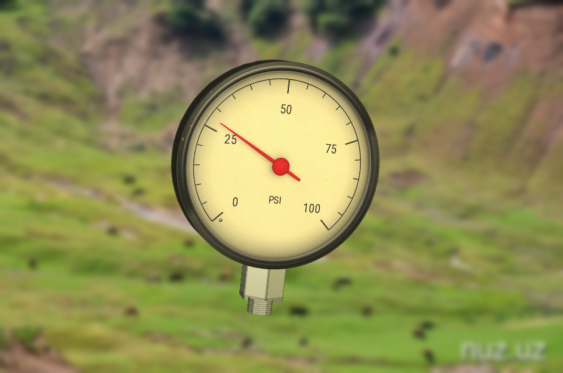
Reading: 27.5; psi
